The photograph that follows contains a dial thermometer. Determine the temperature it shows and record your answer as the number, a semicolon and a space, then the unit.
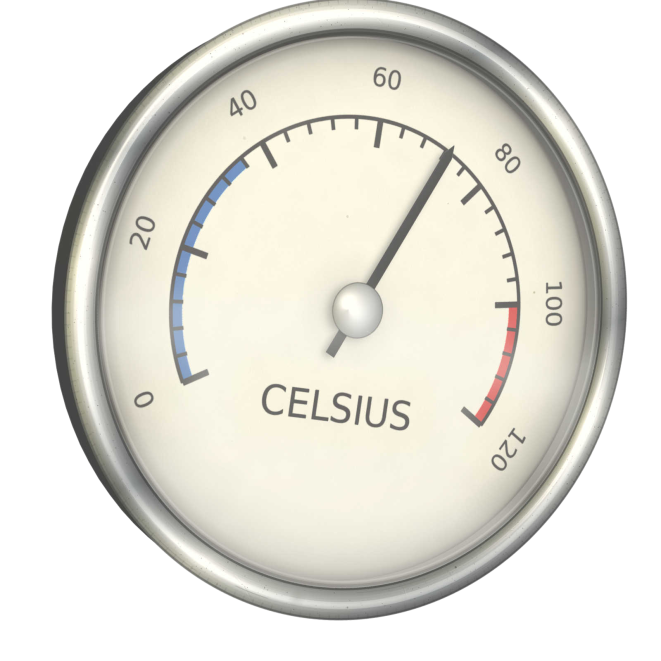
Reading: 72; °C
